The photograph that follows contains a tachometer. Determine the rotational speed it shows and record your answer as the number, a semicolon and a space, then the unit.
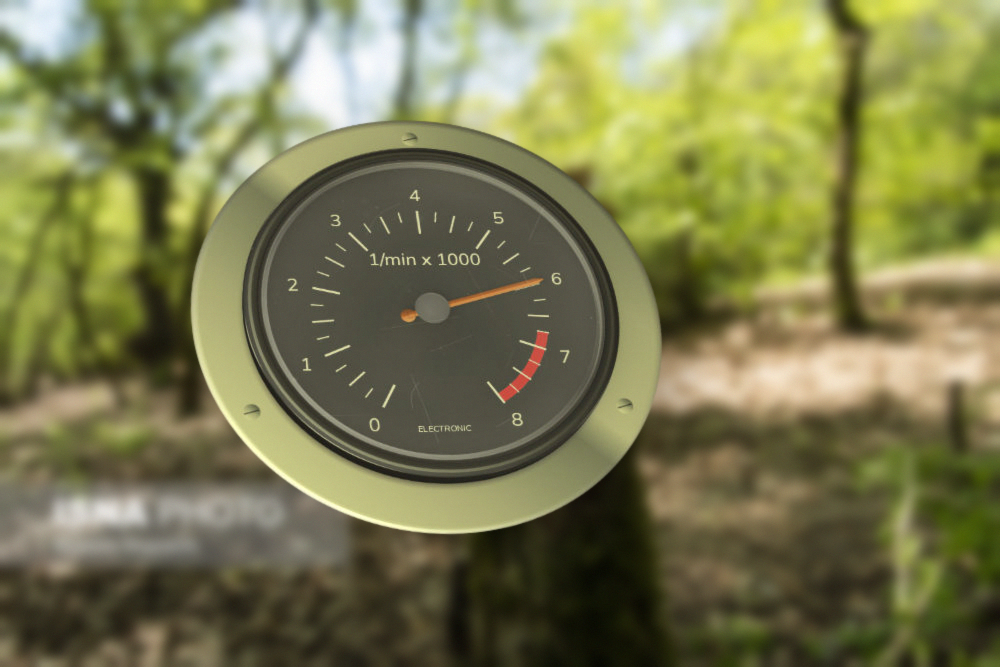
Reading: 6000; rpm
